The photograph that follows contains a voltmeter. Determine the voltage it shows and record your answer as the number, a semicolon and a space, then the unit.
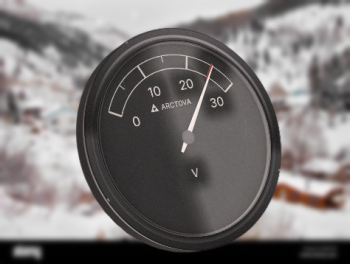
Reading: 25; V
